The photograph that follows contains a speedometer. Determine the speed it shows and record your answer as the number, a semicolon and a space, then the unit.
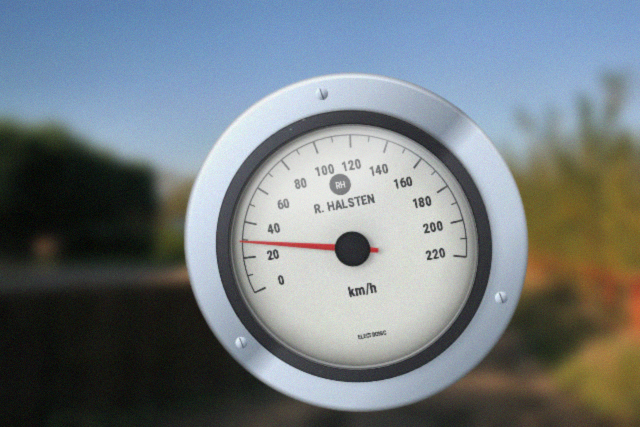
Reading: 30; km/h
